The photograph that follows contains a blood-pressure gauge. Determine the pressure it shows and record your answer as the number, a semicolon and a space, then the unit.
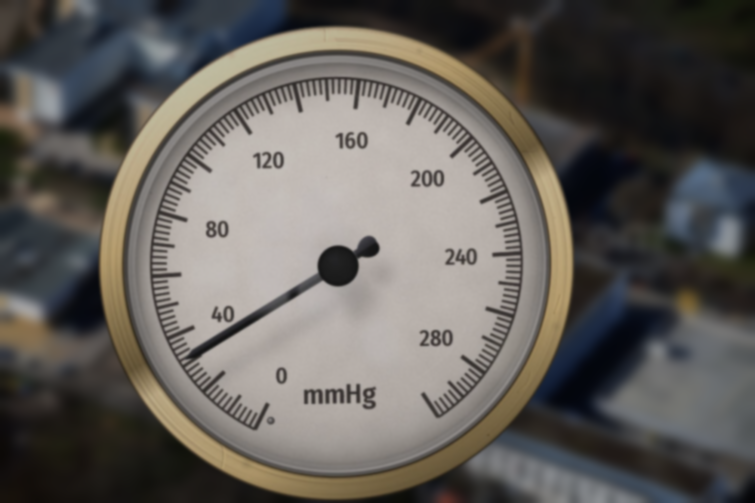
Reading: 32; mmHg
